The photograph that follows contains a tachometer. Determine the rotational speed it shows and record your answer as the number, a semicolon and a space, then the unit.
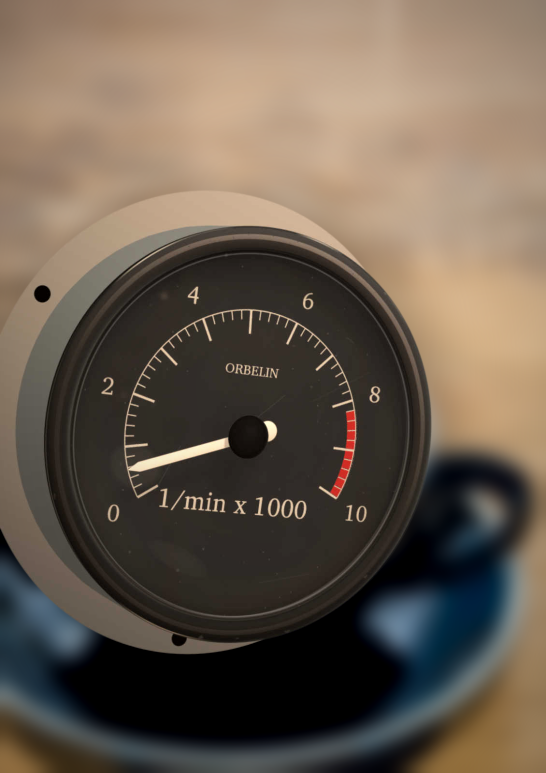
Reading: 600; rpm
